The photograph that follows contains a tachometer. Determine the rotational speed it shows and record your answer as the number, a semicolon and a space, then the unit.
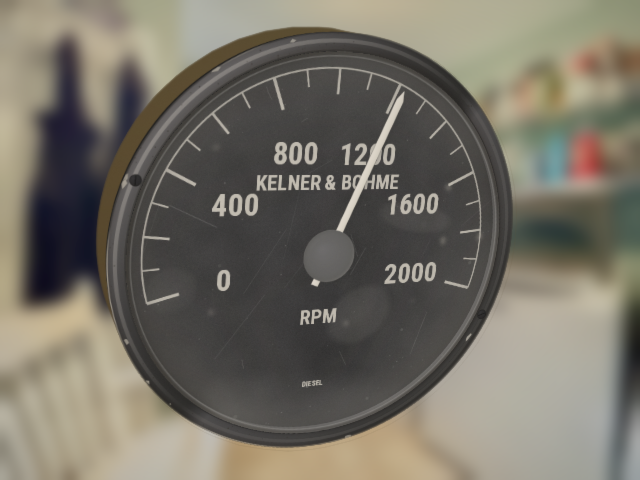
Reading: 1200; rpm
